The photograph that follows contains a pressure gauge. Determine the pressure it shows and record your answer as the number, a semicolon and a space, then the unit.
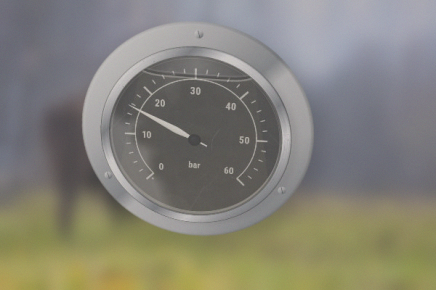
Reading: 16; bar
